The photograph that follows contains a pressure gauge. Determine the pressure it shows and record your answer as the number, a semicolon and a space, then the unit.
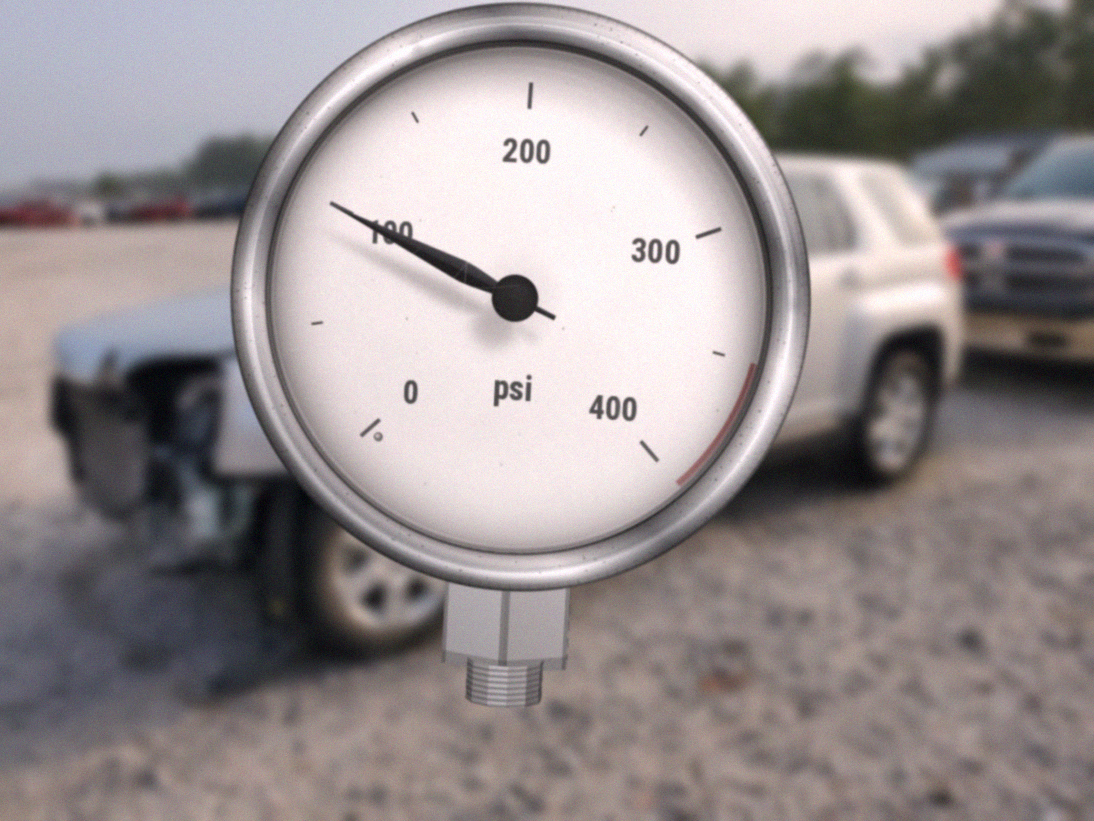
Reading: 100; psi
